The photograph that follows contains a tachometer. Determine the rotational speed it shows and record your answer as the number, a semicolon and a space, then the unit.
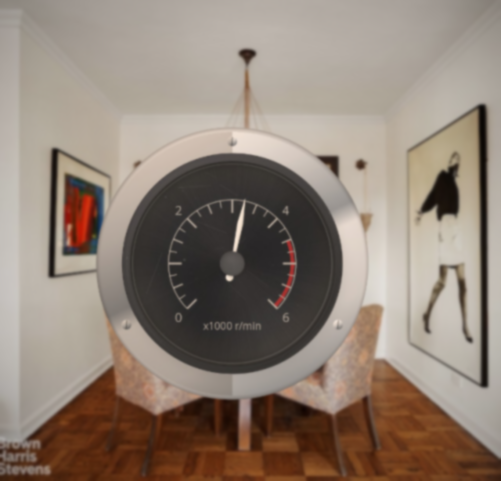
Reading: 3250; rpm
